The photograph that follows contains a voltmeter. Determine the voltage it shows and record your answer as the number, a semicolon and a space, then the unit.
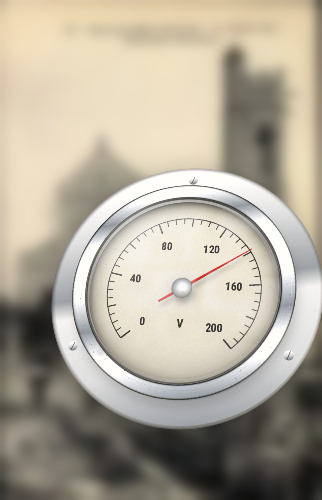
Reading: 140; V
